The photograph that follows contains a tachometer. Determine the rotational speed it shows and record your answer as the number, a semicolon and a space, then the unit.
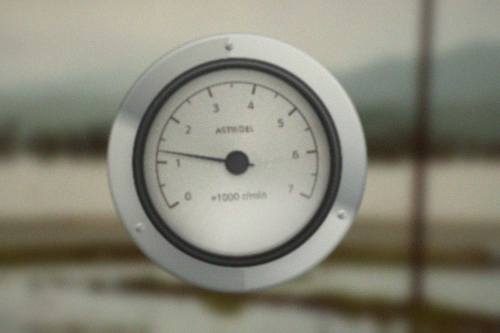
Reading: 1250; rpm
